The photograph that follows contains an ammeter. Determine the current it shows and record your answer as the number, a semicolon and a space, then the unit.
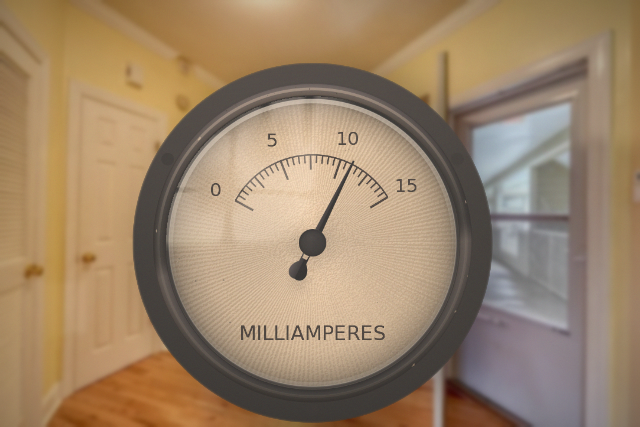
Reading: 11; mA
